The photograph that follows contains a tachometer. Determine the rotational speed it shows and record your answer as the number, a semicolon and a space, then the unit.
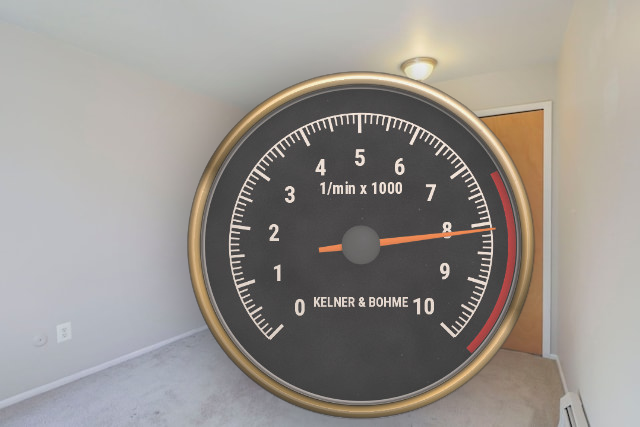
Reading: 8100; rpm
